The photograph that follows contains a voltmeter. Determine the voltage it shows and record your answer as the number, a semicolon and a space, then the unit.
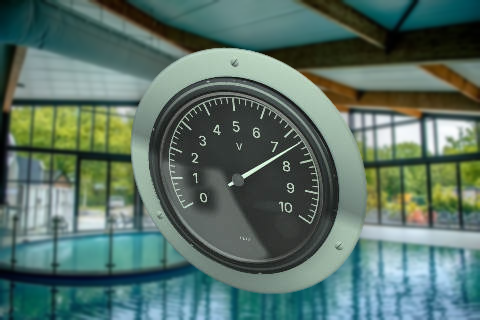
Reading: 7.4; V
